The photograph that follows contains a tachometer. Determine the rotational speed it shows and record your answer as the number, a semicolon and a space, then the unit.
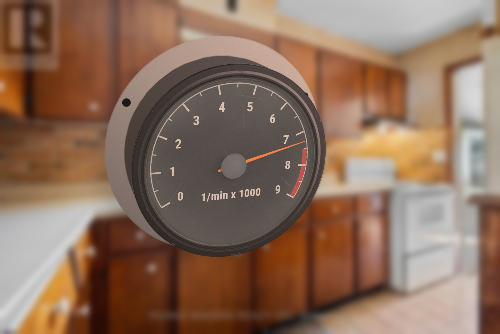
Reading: 7250; rpm
